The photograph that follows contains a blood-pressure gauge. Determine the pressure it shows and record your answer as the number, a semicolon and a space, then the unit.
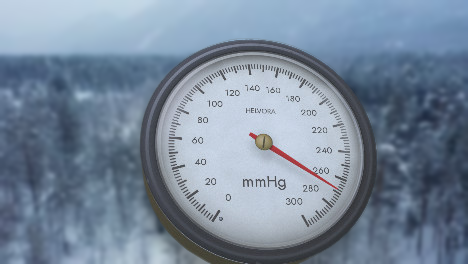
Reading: 270; mmHg
